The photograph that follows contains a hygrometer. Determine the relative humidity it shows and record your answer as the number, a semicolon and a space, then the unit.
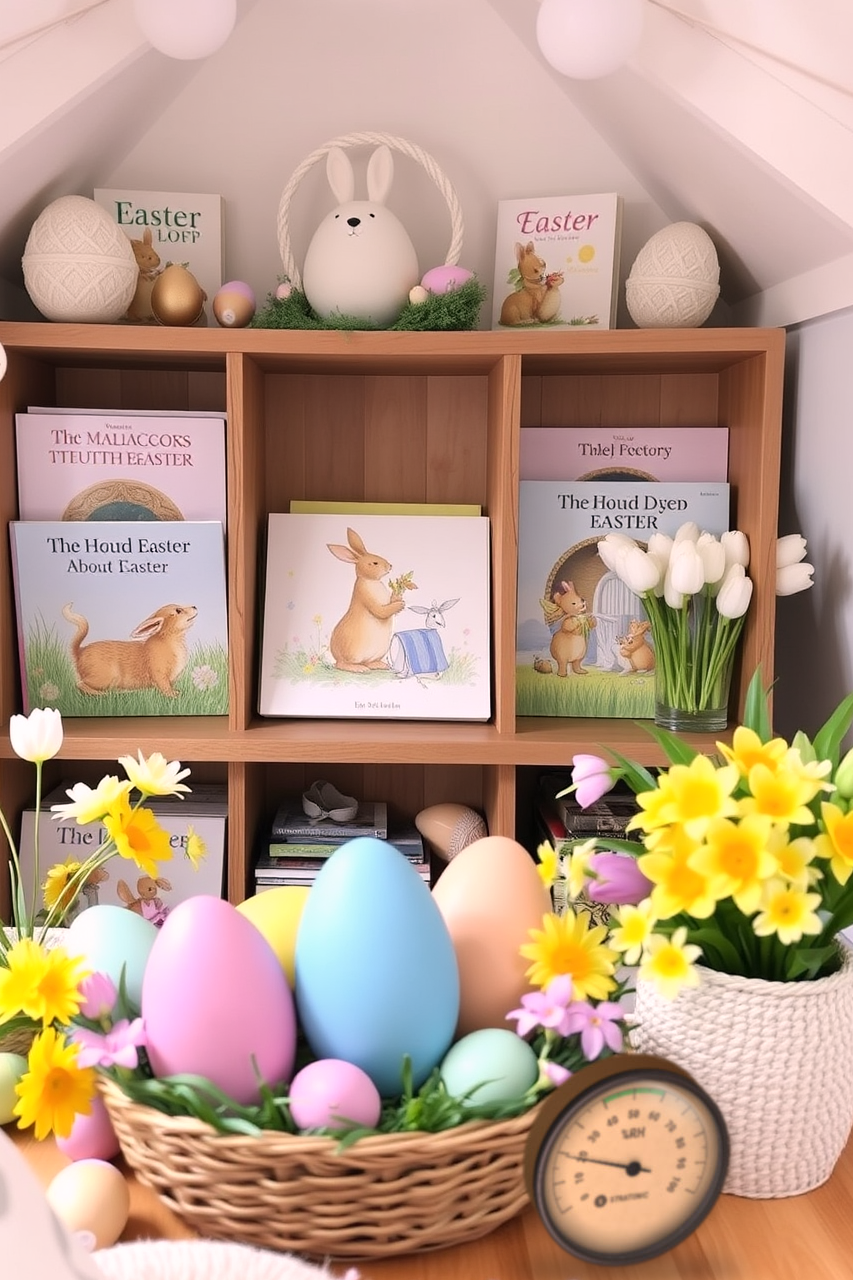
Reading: 20; %
